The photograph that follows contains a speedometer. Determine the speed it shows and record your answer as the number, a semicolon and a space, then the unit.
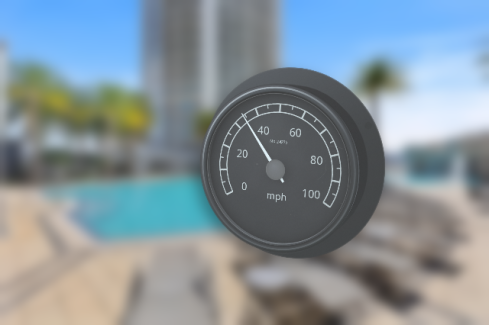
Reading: 35; mph
